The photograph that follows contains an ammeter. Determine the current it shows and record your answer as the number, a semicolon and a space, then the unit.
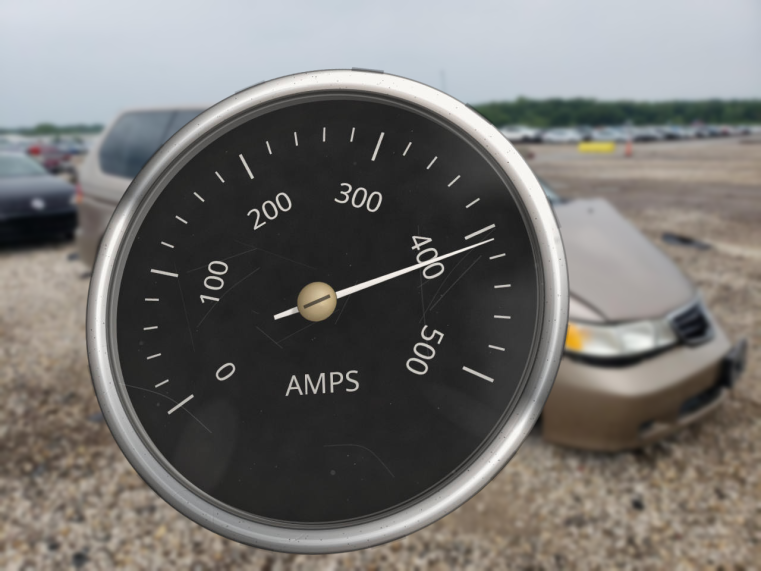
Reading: 410; A
